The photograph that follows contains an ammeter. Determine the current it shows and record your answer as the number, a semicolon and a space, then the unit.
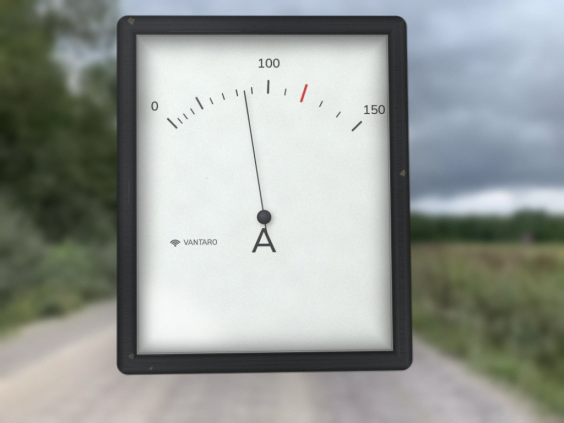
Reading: 85; A
